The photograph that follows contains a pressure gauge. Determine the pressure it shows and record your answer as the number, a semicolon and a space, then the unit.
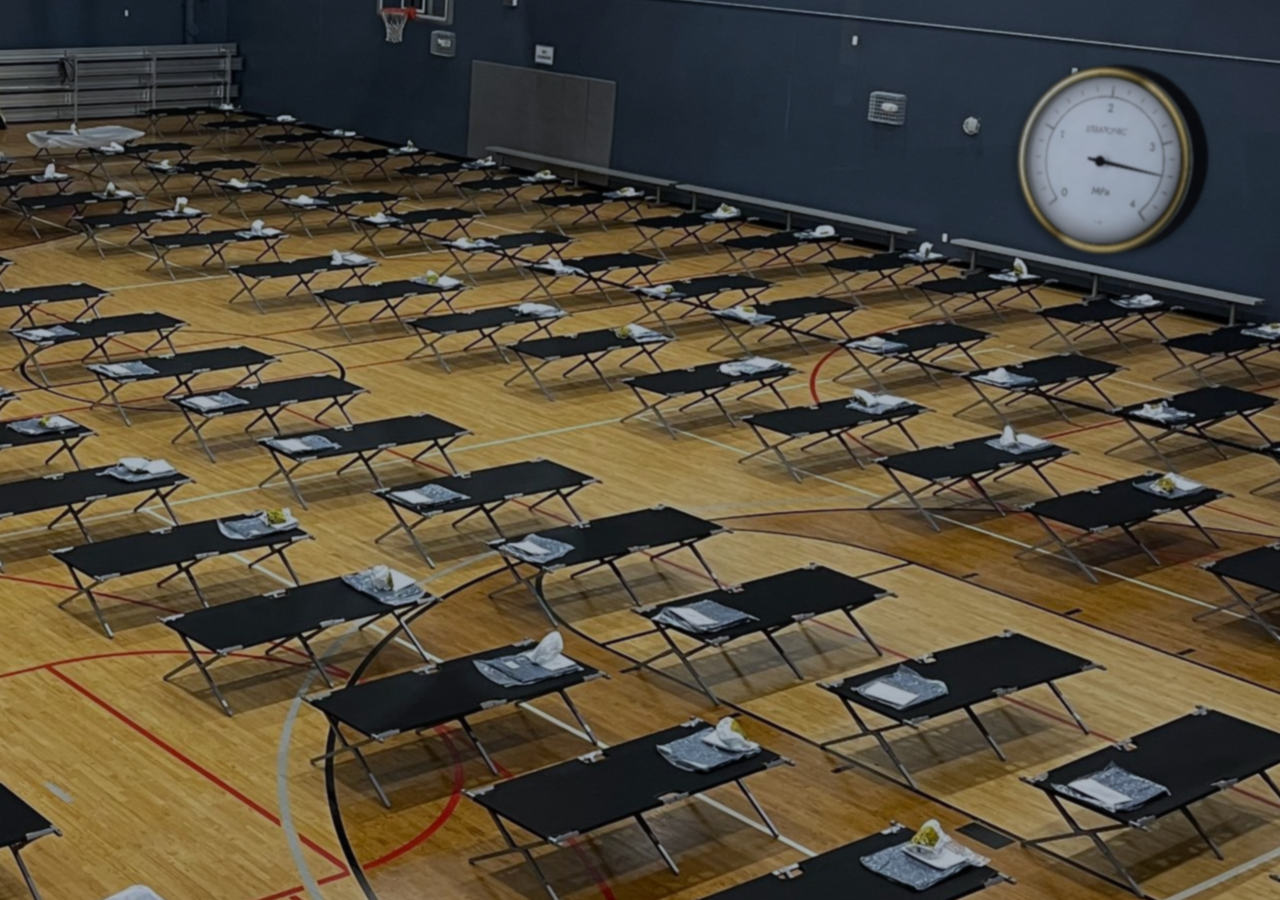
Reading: 3.4; MPa
